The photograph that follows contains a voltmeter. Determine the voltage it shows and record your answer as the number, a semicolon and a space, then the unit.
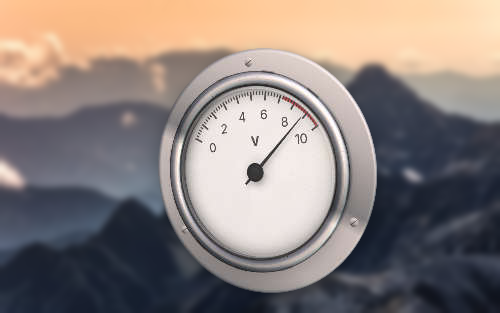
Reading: 9; V
